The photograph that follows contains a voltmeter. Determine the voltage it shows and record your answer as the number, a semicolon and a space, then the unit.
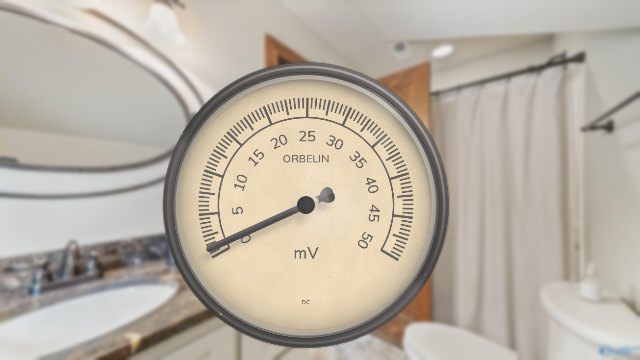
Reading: 1; mV
